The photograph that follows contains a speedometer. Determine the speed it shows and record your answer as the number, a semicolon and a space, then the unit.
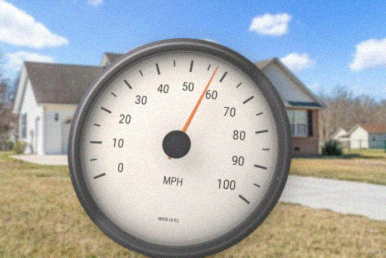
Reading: 57.5; mph
